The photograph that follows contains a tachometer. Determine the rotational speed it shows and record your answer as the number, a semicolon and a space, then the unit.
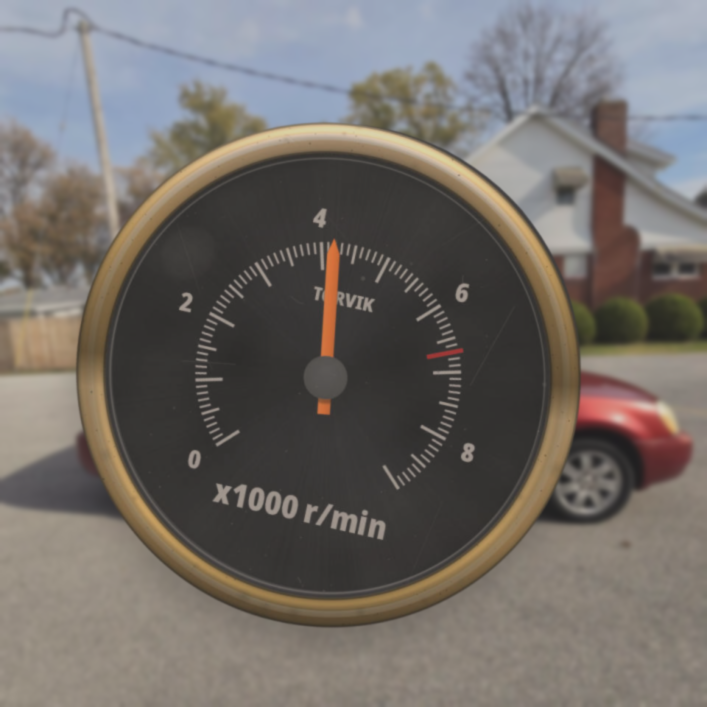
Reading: 4200; rpm
